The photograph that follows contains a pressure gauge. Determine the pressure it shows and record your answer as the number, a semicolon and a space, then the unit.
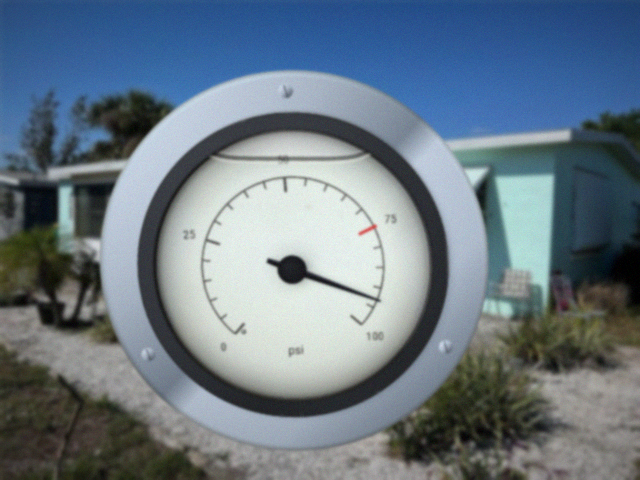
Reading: 92.5; psi
